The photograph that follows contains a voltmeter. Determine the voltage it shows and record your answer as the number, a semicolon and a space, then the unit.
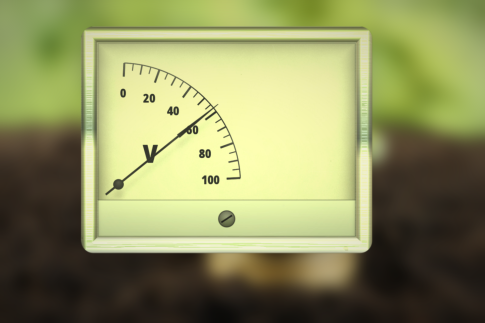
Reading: 57.5; V
